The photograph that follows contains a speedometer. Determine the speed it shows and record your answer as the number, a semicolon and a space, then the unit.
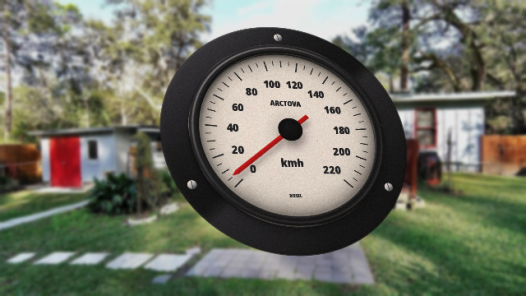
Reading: 5; km/h
